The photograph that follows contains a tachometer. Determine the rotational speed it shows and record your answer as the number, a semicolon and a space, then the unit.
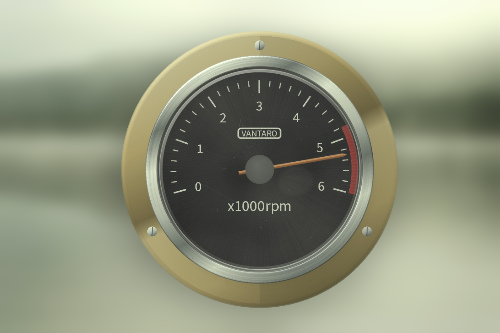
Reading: 5300; rpm
